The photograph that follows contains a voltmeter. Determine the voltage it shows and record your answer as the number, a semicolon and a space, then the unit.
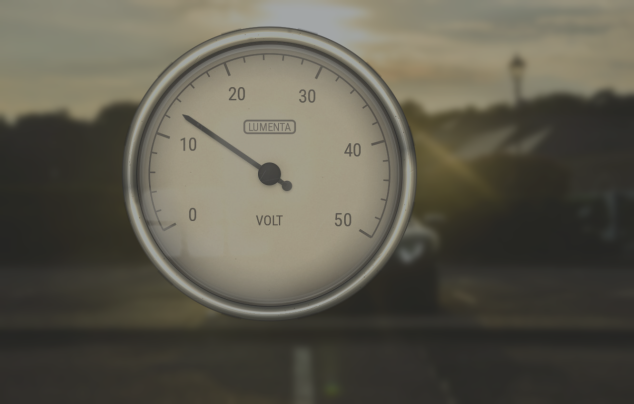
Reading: 13; V
